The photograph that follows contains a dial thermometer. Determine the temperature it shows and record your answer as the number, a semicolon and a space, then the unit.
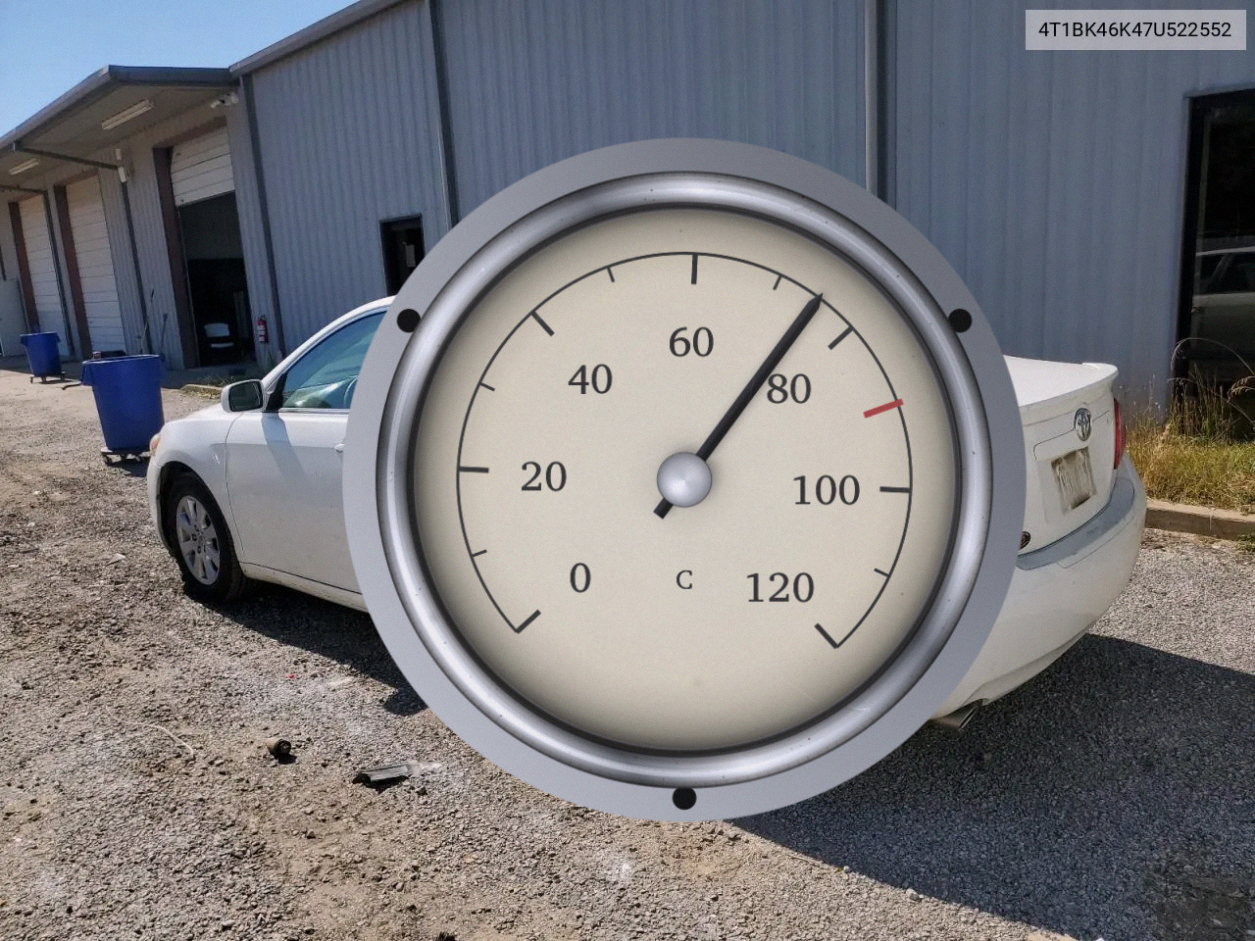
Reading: 75; °C
